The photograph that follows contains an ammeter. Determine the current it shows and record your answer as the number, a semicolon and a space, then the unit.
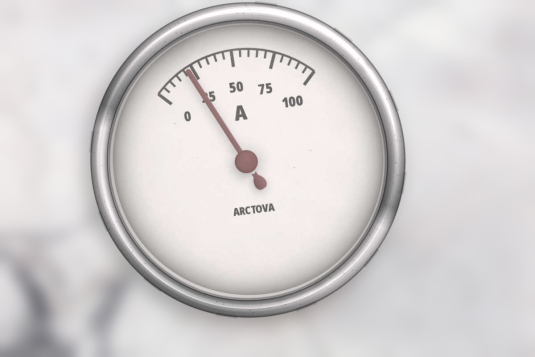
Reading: 22.5; A
